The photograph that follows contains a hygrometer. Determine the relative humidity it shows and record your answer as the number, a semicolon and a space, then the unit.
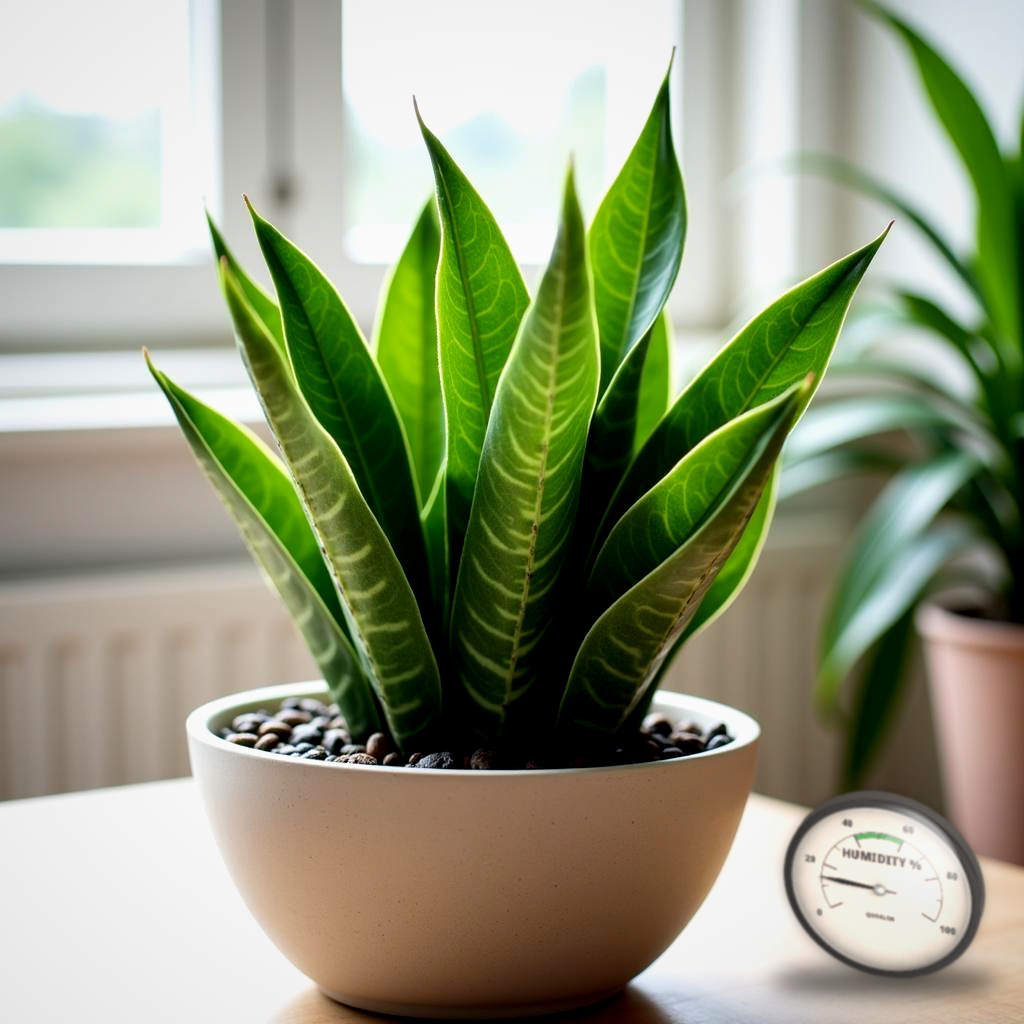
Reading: 15; %
